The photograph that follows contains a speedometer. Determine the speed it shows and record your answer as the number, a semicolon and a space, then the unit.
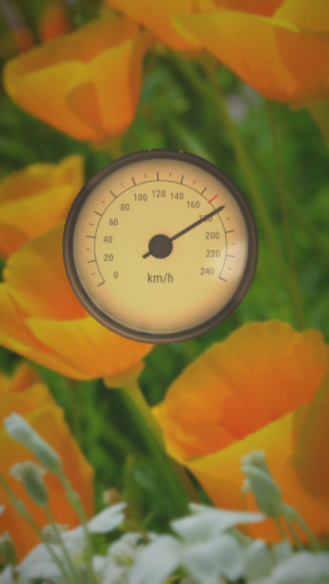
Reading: 180; km/h
